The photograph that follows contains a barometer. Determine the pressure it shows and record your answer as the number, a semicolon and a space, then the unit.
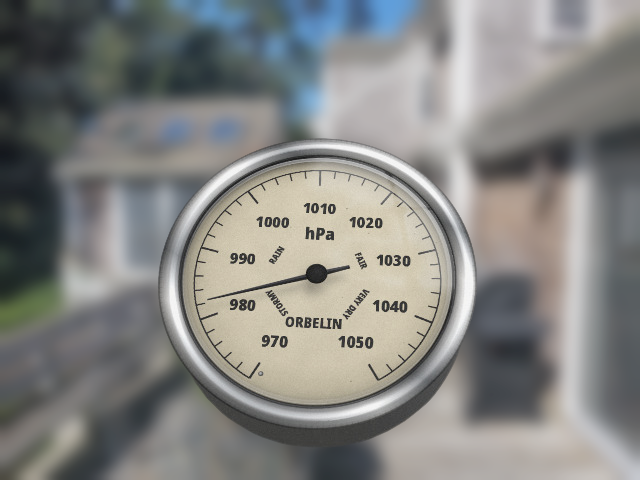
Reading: 982; hPa
